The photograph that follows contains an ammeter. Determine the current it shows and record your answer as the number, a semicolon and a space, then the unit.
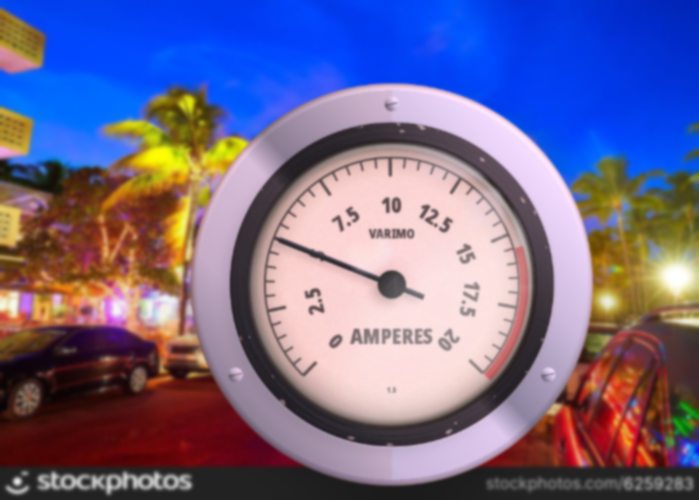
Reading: 5; A
